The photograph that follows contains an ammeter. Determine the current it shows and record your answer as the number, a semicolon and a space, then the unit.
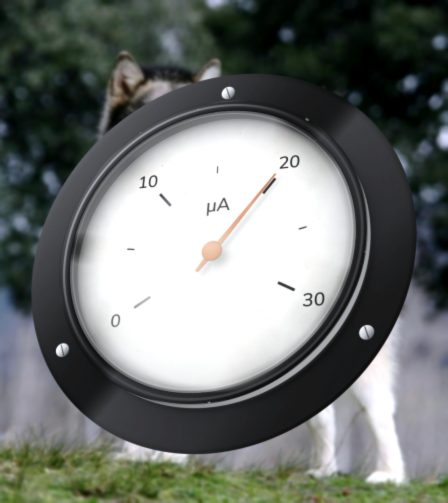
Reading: 20; µA
